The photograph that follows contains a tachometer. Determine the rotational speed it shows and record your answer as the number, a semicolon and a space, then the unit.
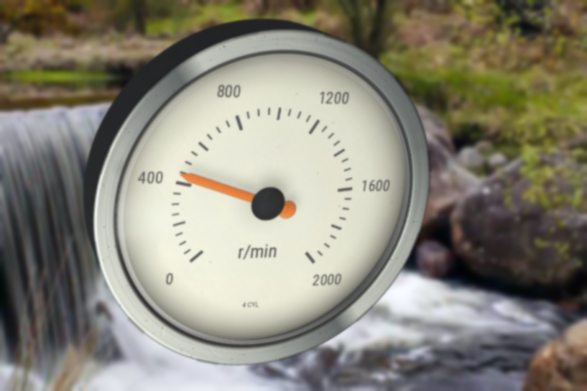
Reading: 450; rpm
